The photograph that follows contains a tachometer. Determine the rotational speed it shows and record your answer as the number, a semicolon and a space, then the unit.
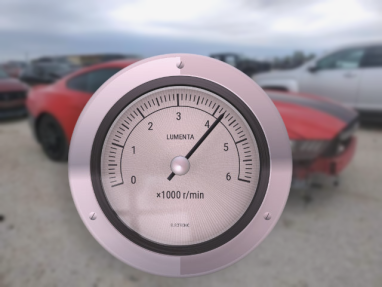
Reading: 4200; rpm
